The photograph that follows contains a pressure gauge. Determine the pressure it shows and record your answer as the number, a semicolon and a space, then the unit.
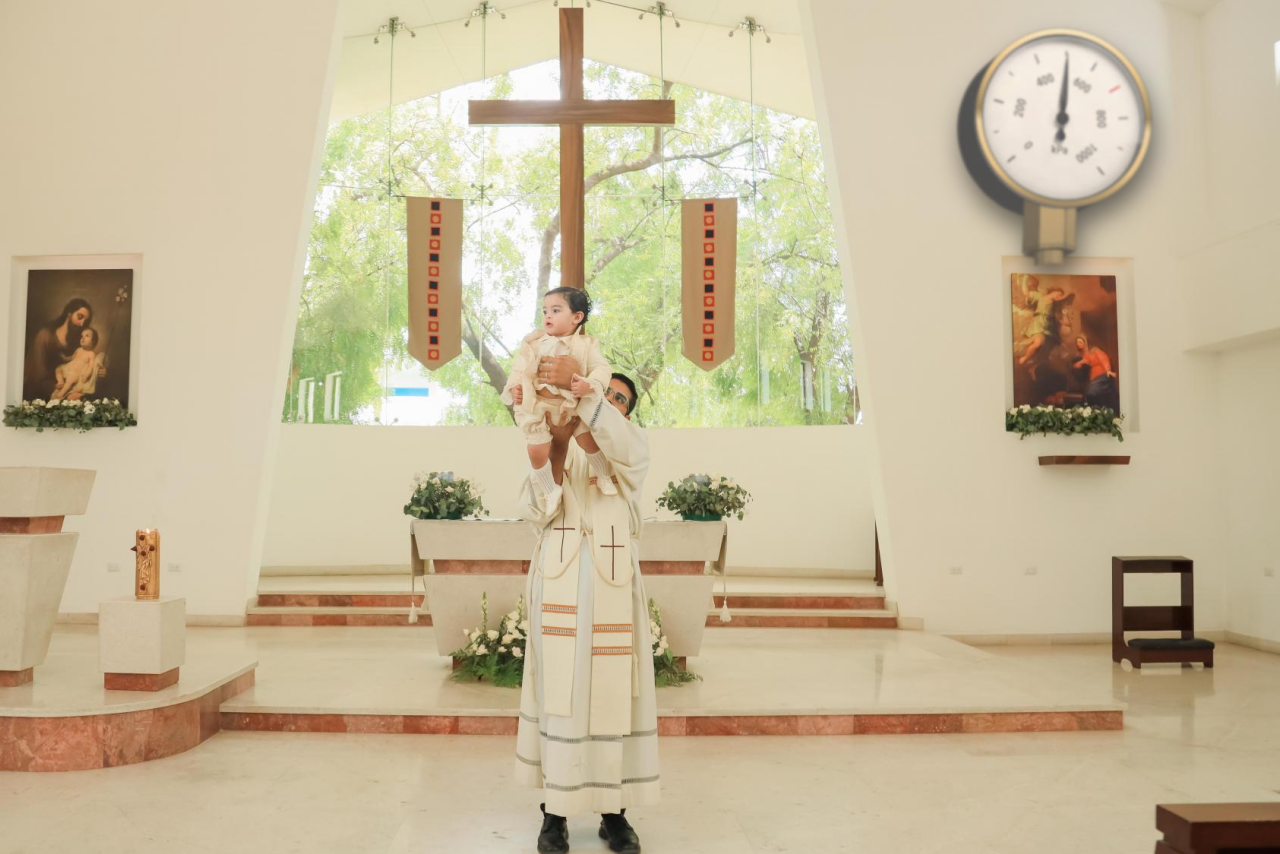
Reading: 500; kPa
